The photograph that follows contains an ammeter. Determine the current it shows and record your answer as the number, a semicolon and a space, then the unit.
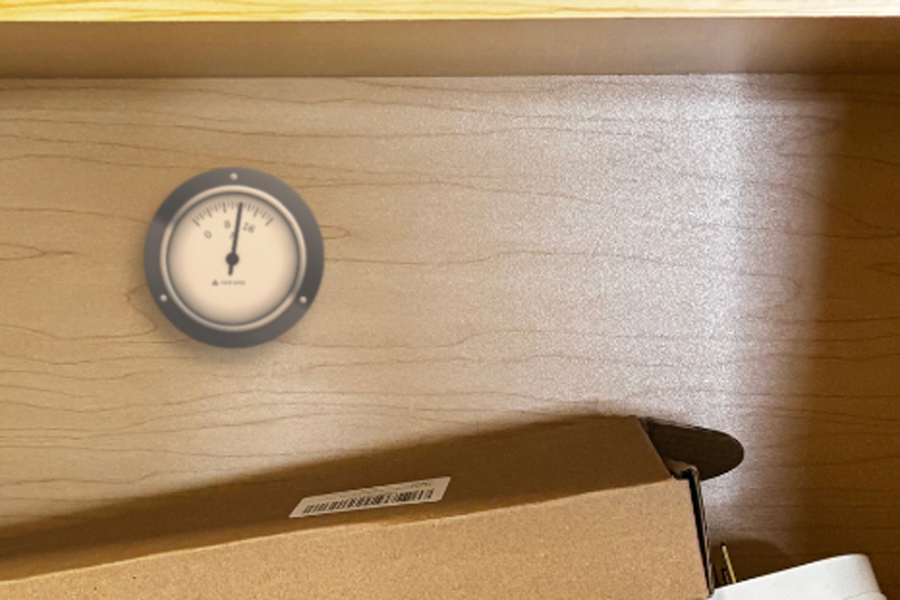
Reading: 12; A
